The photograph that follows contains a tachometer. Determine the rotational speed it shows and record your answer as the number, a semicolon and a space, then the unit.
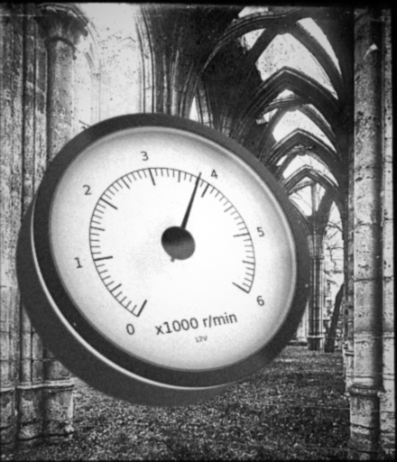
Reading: 3800; rpm
